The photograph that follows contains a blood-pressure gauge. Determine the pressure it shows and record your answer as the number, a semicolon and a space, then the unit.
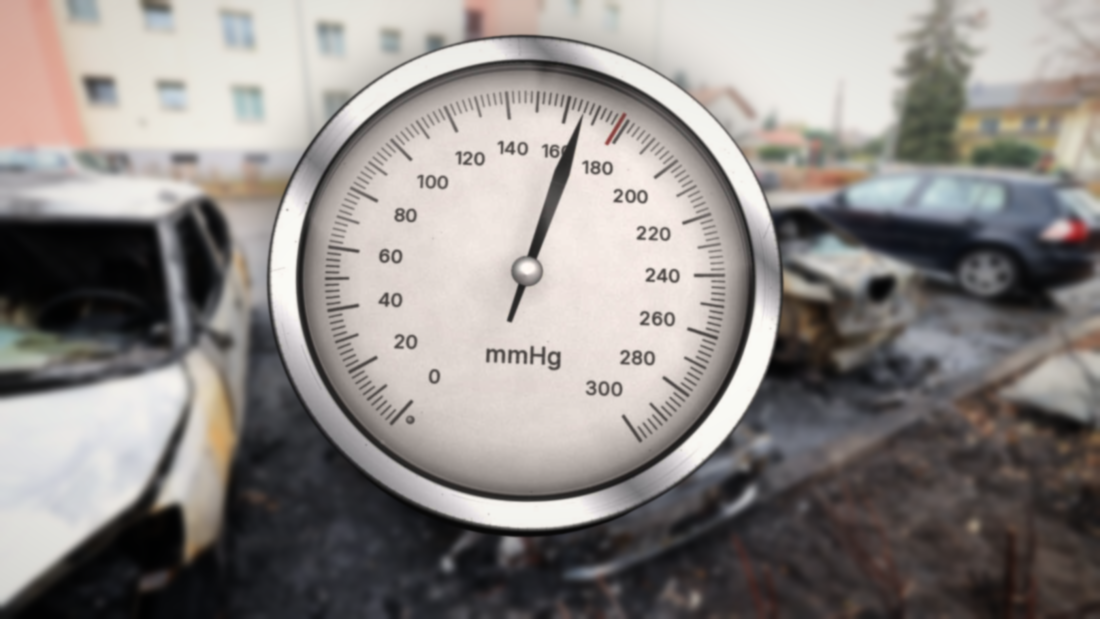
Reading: 166; mmHg
